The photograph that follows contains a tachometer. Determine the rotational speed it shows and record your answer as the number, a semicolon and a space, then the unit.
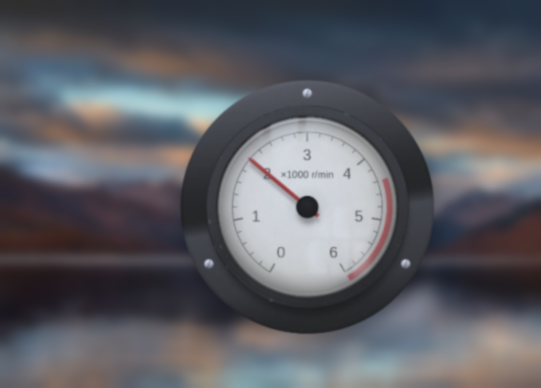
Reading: 2000; rpm
